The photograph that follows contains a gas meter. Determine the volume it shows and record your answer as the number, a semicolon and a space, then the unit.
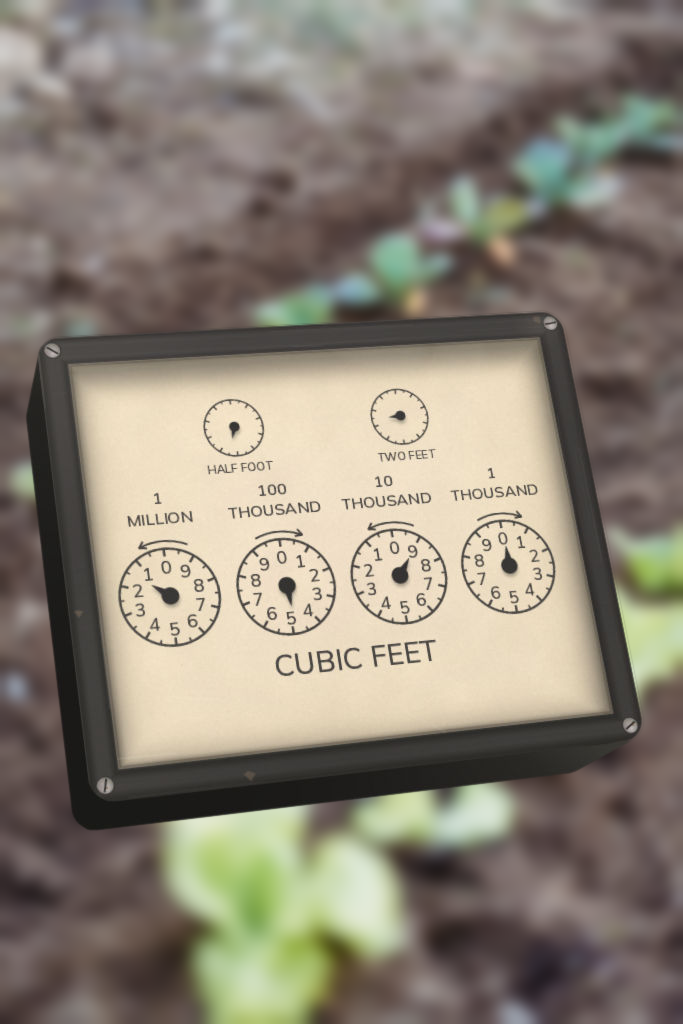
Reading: 149000; ft³
